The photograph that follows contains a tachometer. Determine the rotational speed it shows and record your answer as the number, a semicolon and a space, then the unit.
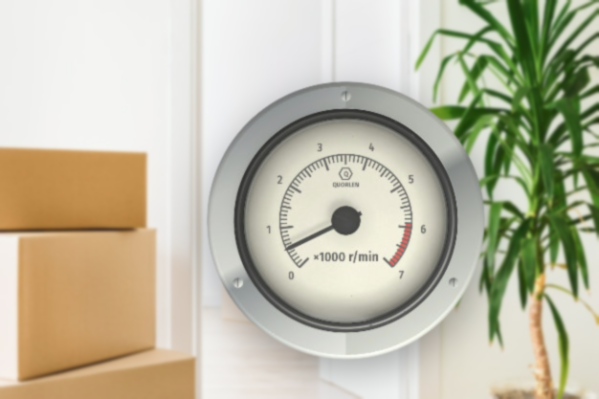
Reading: 500; rpm
